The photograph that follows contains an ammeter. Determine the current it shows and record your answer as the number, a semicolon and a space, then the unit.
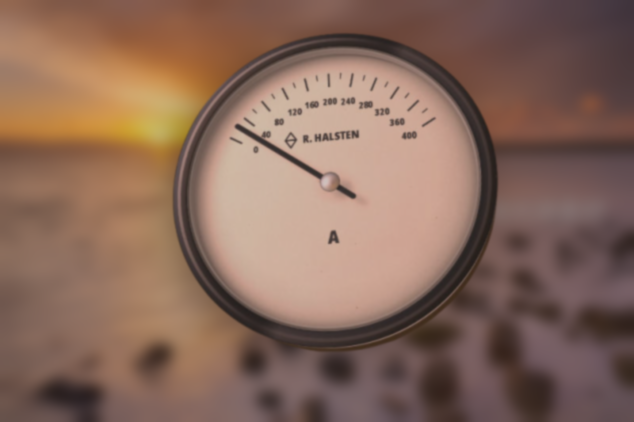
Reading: 20; A
